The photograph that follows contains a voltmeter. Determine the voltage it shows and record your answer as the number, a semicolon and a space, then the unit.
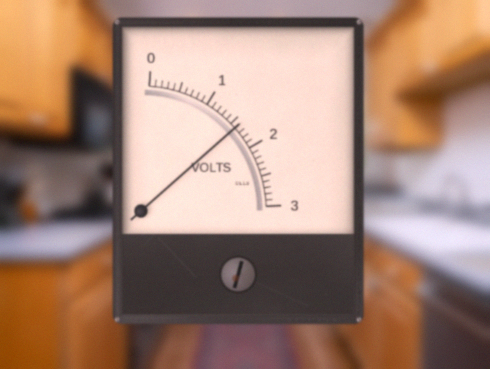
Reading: 1.6; V
